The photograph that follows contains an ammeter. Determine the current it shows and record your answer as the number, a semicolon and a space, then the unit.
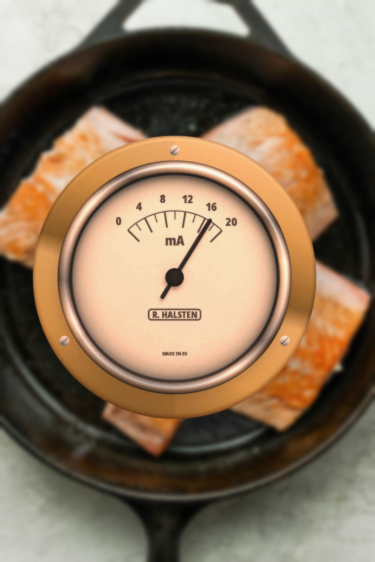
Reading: 17; mA
